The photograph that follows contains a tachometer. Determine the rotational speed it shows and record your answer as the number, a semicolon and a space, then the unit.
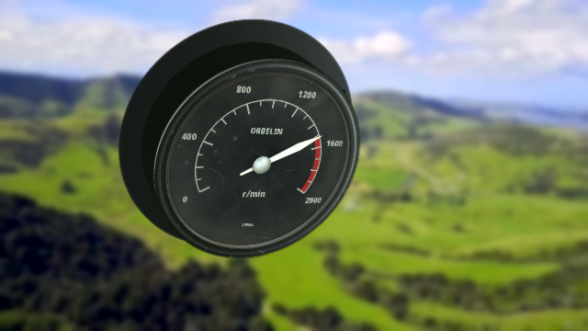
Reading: 1500; rpm
